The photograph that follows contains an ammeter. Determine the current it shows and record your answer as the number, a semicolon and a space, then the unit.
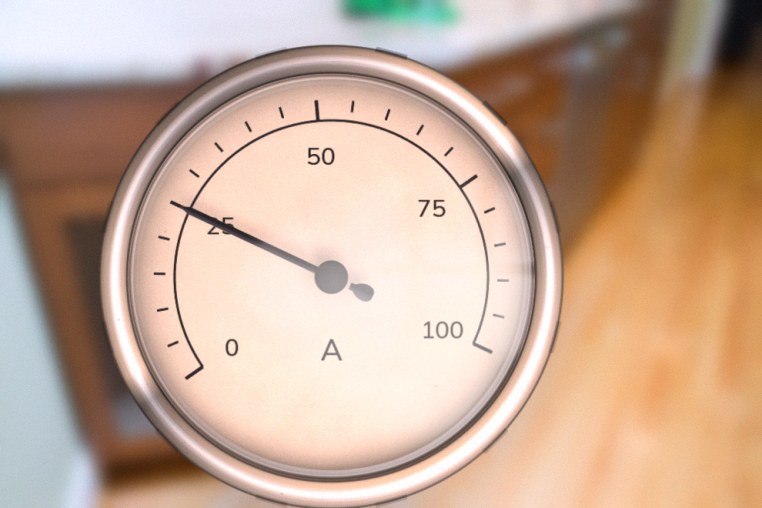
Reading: 25; A
